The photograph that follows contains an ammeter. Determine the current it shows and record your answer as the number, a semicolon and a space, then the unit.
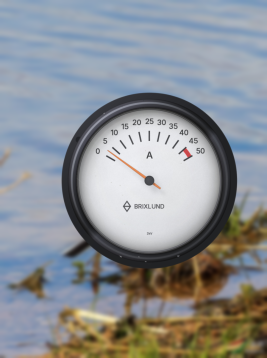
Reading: 2.5; A
